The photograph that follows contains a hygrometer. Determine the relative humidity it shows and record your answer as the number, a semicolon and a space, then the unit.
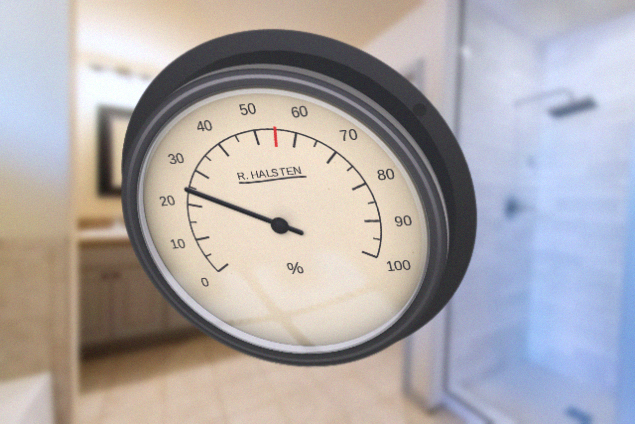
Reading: 25; %
